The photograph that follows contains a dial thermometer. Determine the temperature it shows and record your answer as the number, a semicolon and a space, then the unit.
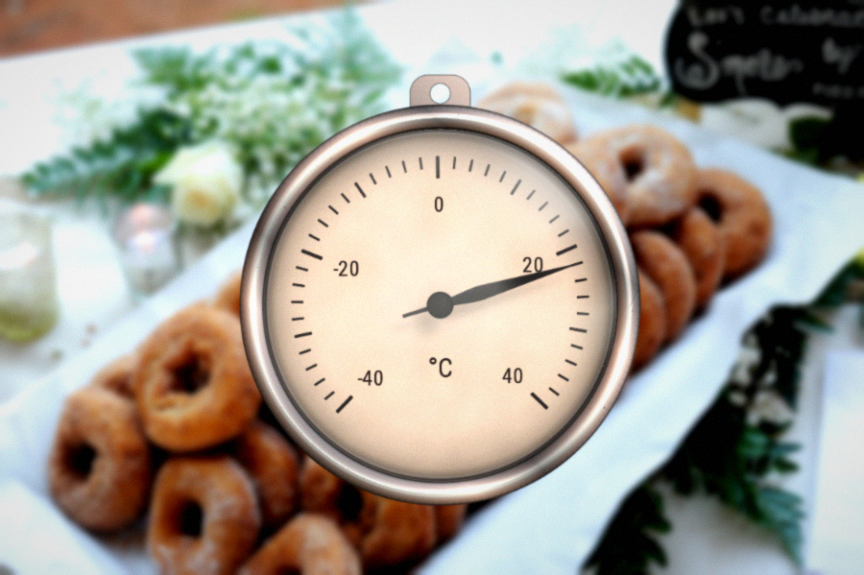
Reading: 22; °C
